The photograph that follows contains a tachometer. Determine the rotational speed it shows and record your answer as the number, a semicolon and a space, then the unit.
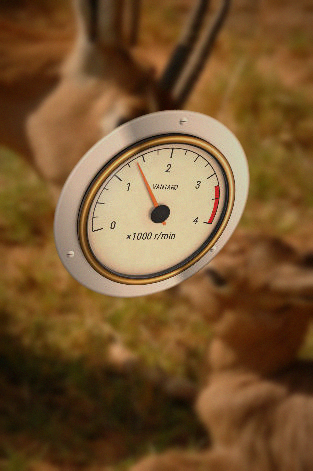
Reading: 1375; rpm
